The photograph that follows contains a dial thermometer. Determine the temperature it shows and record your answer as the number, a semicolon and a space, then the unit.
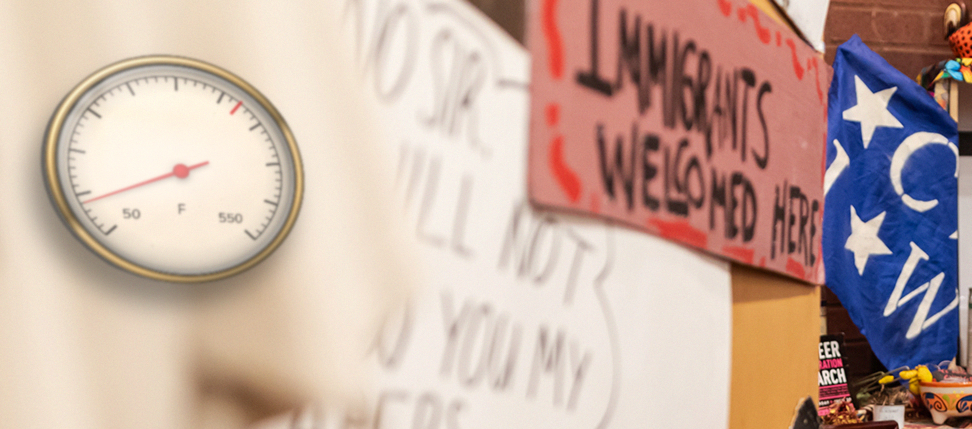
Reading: 90; °F
